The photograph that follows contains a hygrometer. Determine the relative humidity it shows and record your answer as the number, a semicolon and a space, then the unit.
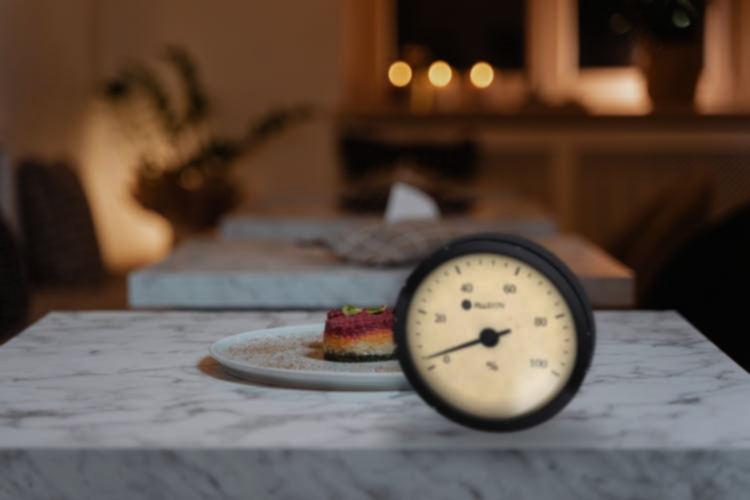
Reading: 4; %
